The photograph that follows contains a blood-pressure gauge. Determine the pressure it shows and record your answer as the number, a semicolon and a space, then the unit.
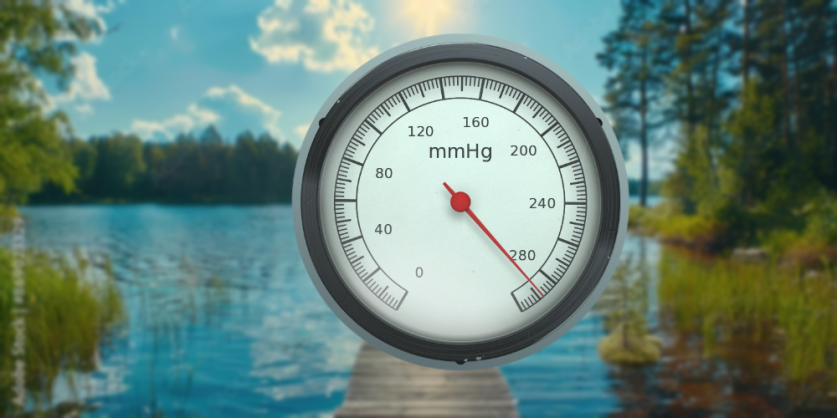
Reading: 288; mmHg
